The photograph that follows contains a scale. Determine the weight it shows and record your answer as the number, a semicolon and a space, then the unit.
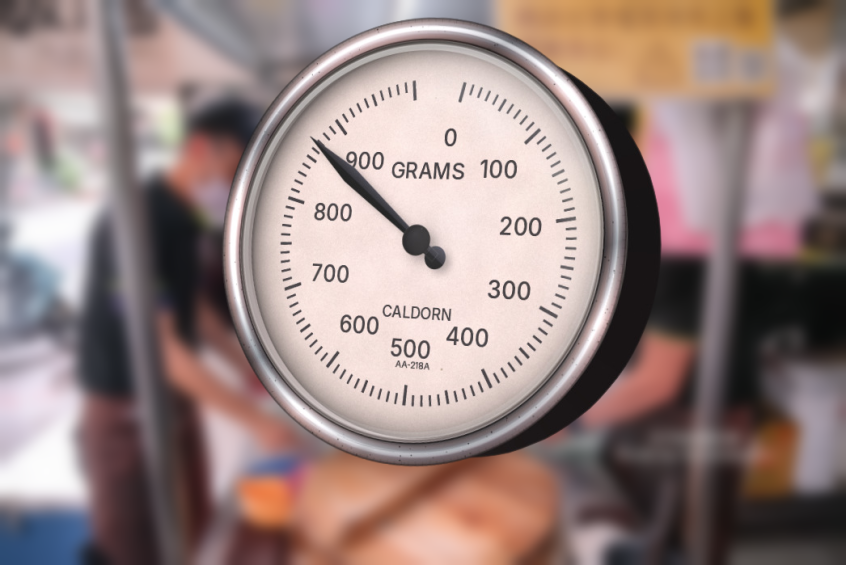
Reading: 870; g
